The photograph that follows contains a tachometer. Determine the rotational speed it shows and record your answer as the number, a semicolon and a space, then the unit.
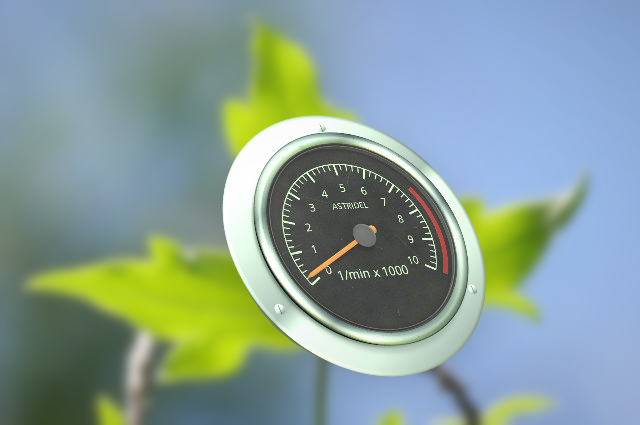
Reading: 200; rpm
